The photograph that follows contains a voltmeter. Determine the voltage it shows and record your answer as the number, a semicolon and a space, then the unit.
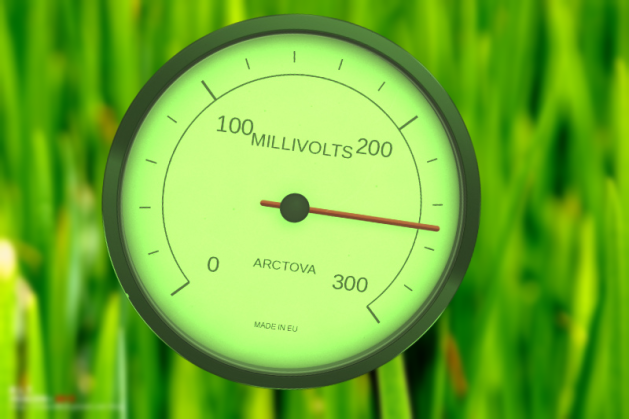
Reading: 250; mV
